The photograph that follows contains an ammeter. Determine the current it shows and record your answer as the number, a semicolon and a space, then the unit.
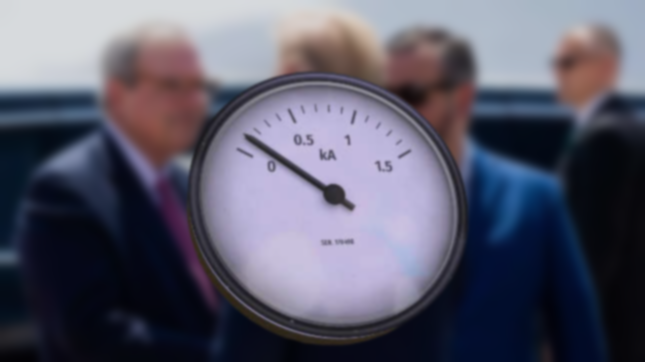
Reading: 0.1; kA
